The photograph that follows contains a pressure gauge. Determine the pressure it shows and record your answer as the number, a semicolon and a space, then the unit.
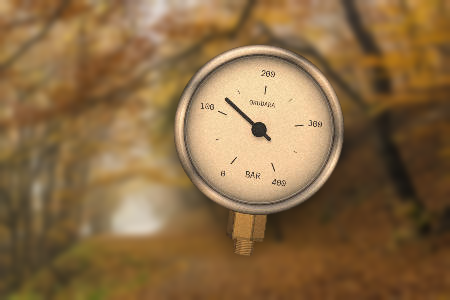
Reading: 125; bar
